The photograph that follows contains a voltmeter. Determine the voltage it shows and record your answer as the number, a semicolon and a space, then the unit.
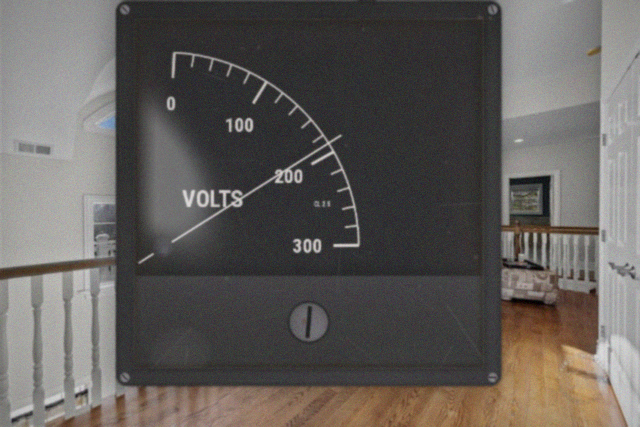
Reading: 190; V
